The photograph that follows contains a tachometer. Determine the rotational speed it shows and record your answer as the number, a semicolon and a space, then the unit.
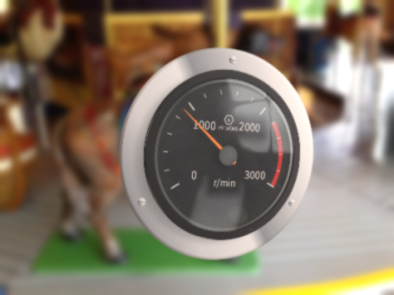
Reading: 900; rpm
